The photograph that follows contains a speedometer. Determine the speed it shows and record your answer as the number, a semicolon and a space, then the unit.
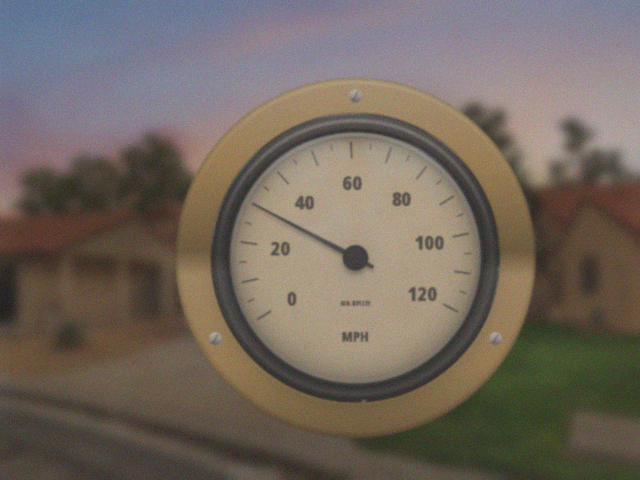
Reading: 30; mph
